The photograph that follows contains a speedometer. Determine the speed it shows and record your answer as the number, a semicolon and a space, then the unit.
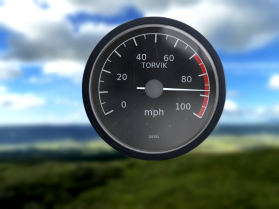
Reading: 87.5; mph
